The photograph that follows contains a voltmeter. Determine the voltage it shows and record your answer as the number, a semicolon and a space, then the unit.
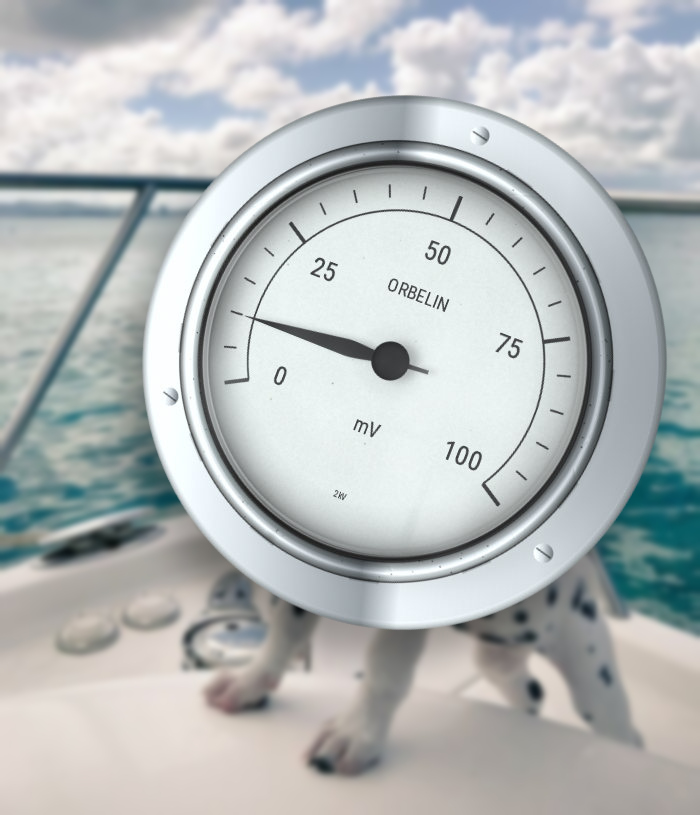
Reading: 10; mV
